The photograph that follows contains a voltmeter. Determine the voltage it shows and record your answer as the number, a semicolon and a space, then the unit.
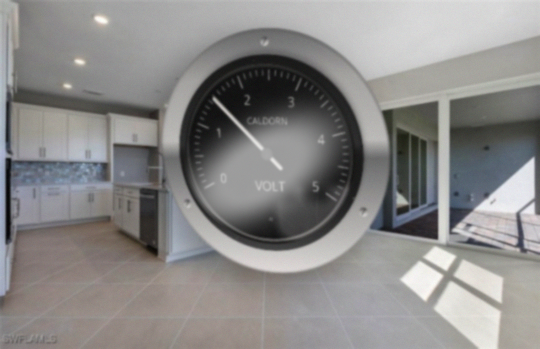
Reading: 1.5; V
